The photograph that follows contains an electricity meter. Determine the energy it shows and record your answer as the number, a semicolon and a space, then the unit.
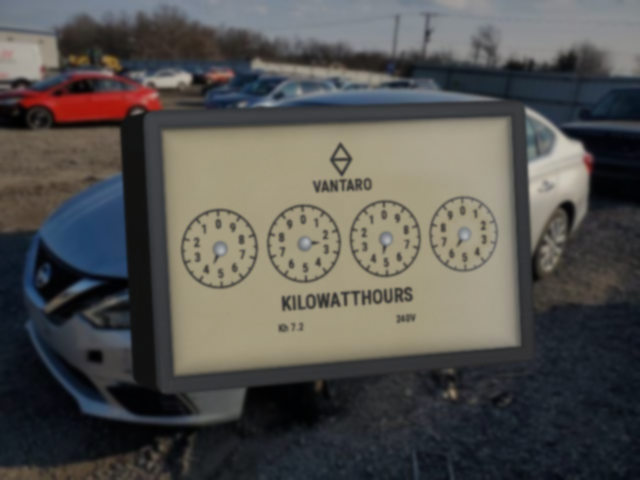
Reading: 4246; kWh
